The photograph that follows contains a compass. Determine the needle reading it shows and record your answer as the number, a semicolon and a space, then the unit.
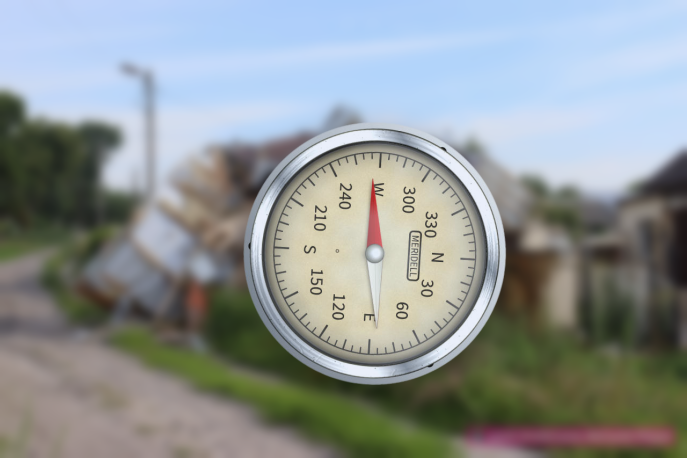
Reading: 265; °
